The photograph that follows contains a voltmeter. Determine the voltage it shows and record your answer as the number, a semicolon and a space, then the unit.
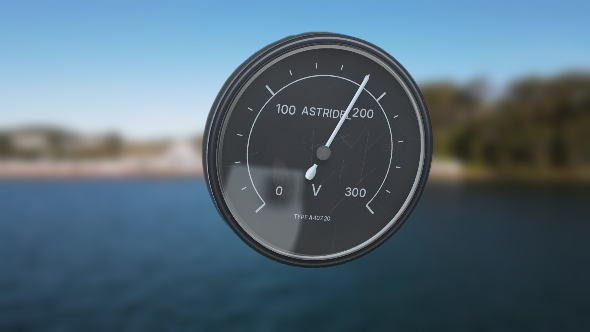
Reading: 180; V
